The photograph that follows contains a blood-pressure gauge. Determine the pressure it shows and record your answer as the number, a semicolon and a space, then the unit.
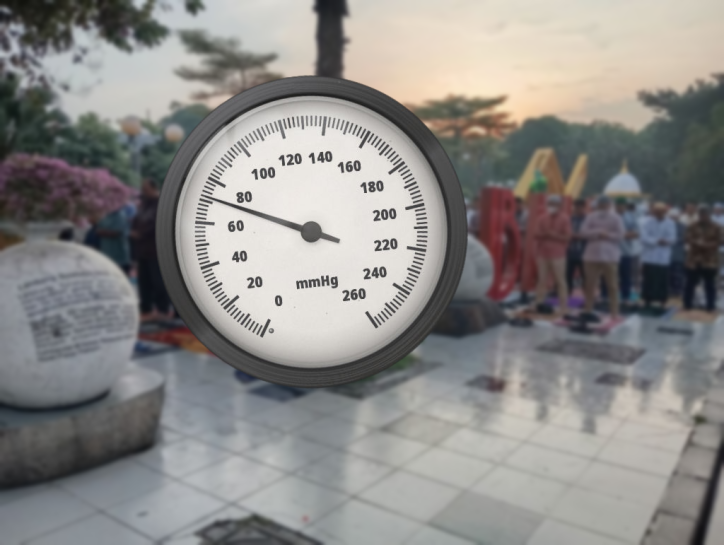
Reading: 72; mmHg
